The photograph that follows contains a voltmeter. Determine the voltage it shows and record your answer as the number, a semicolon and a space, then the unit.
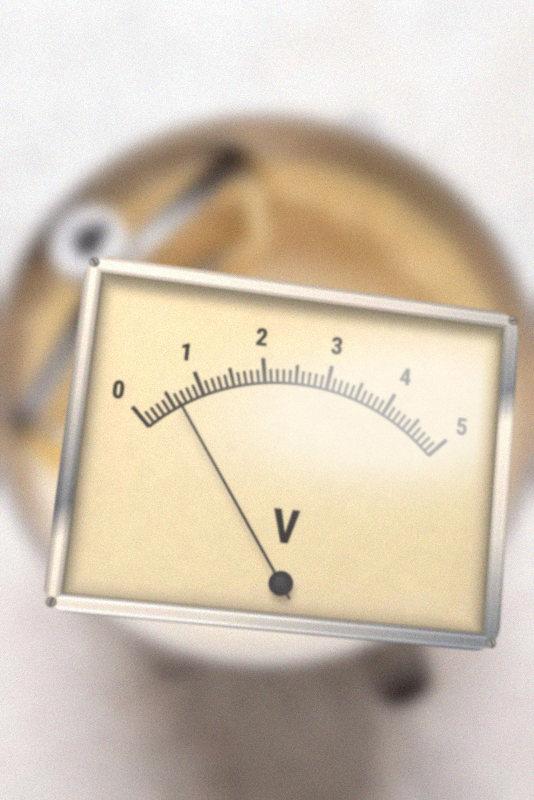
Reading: 0.6; V
